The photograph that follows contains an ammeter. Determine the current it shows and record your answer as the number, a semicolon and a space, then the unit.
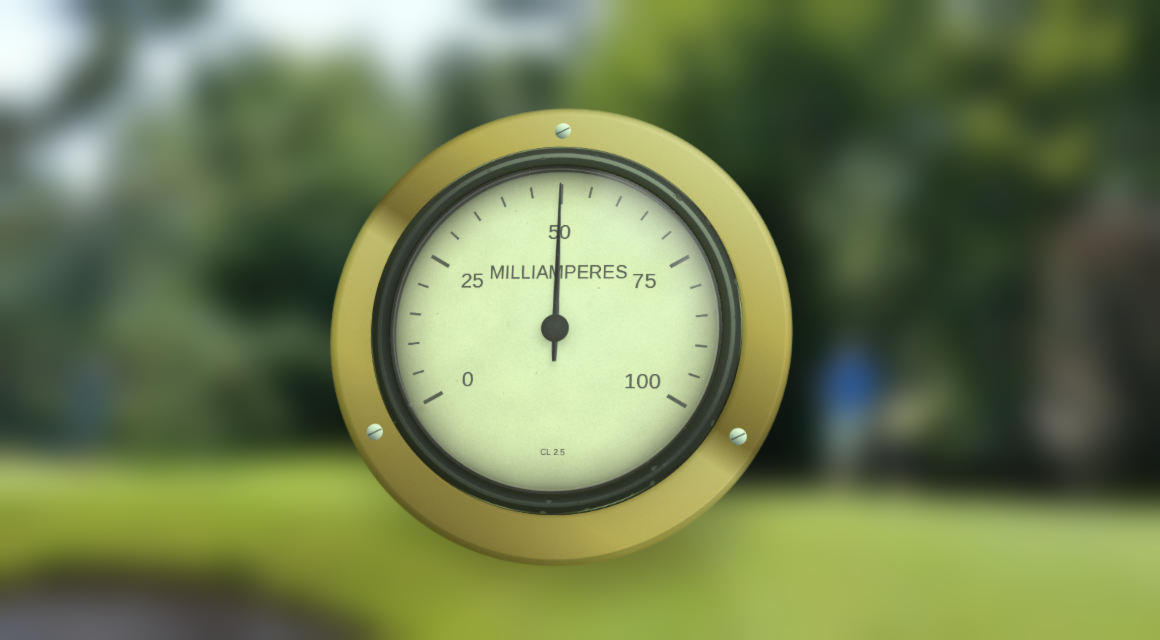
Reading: 50; mA
